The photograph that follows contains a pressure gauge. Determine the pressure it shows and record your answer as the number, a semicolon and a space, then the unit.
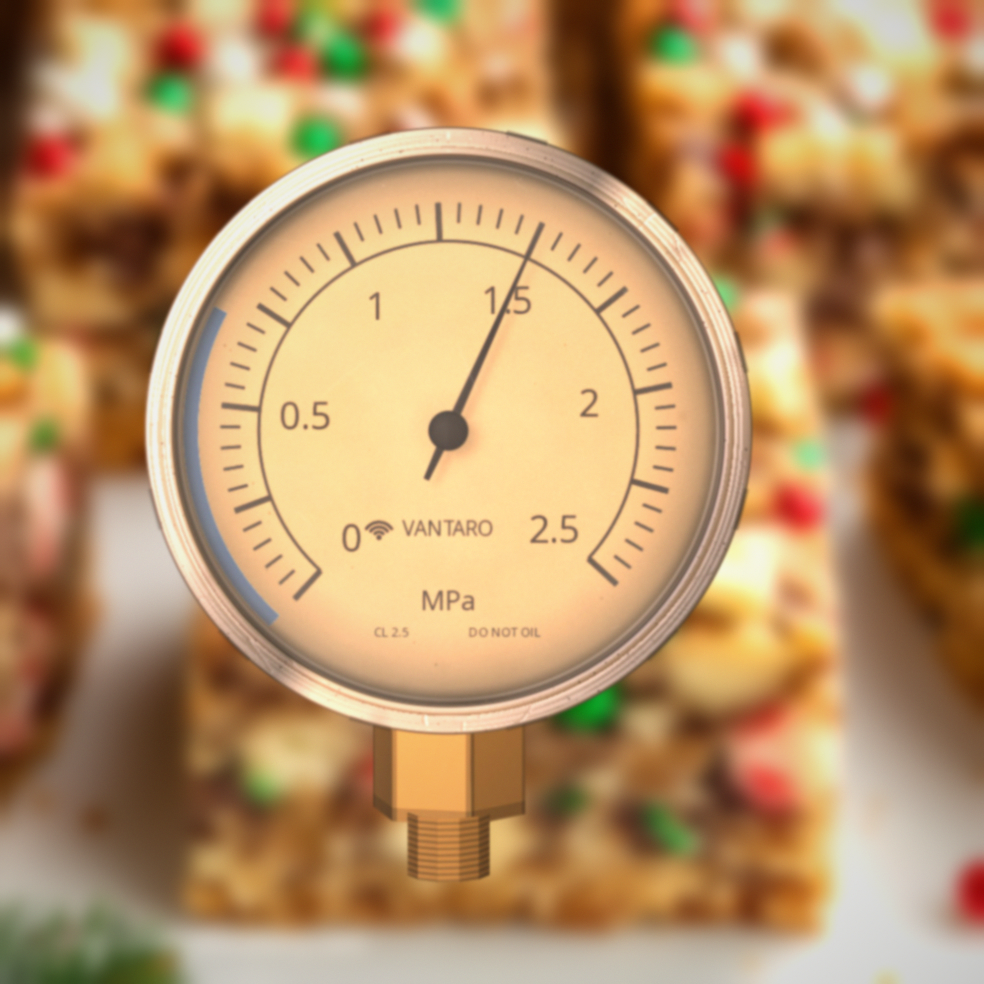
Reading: 1.5; MPa
